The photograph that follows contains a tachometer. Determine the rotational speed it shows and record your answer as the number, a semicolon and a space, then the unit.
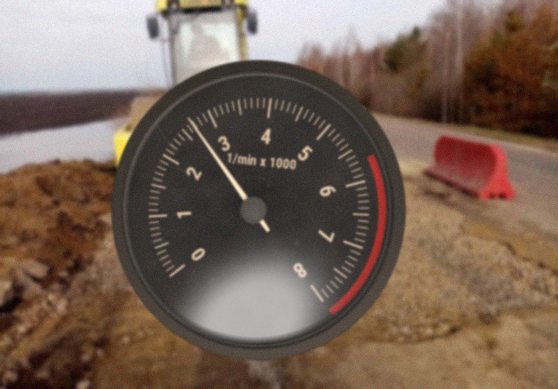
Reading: 2700; rpm
